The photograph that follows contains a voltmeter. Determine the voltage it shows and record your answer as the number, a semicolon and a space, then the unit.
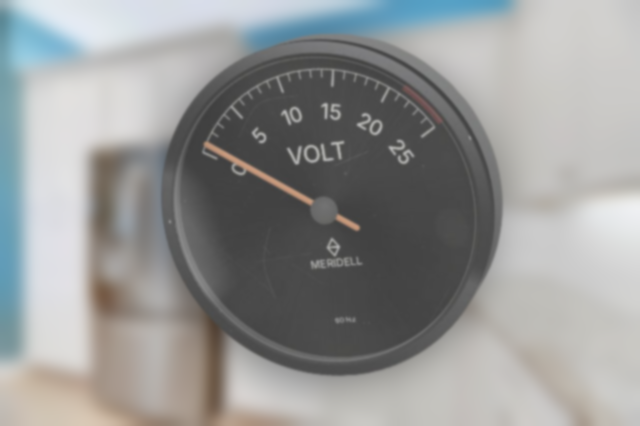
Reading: 1; V
